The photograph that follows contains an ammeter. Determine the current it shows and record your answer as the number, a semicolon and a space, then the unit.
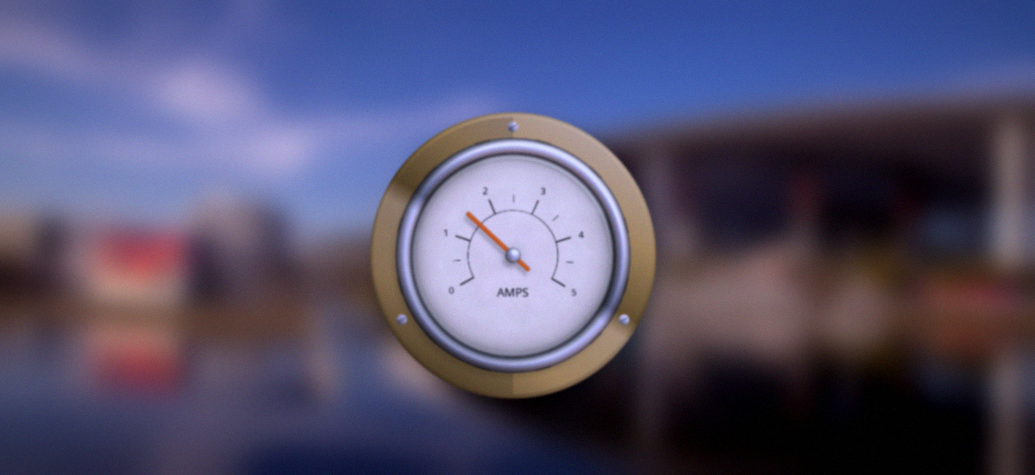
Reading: 1.5; A
